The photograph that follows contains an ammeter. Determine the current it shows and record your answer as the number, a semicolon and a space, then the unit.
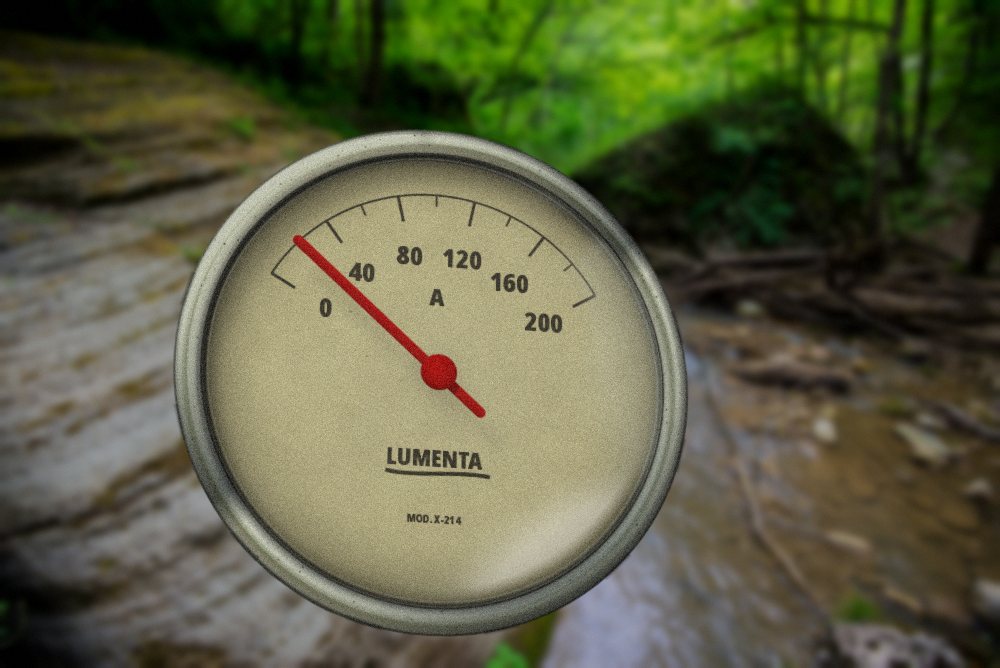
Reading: 20; A
